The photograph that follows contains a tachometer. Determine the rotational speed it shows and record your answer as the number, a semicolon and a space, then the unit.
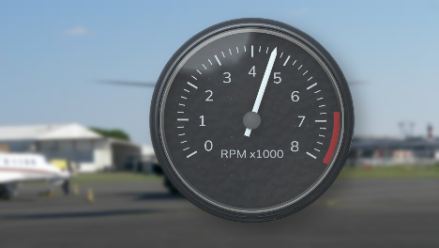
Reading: 4600; rpm
